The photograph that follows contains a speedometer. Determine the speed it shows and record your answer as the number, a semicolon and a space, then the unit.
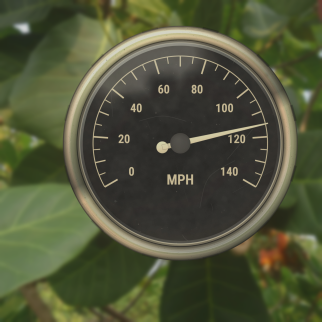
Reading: 115; mph
